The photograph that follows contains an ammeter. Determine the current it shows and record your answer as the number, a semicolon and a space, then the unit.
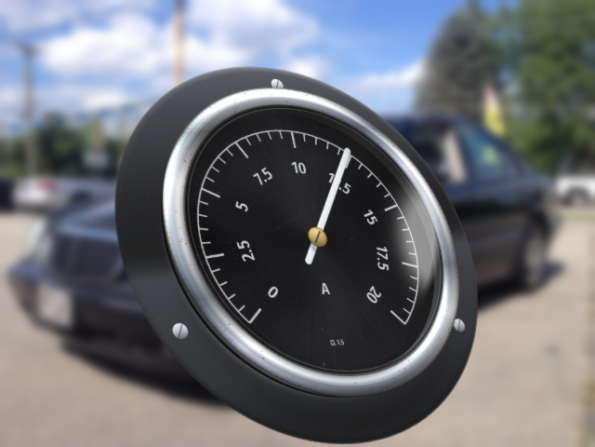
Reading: 12.25; A
